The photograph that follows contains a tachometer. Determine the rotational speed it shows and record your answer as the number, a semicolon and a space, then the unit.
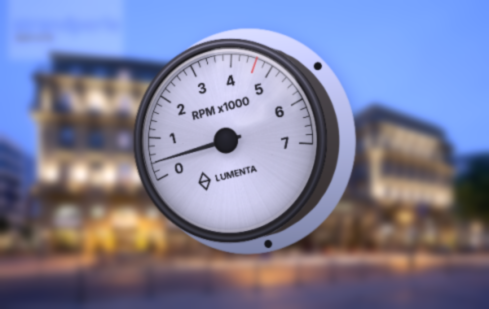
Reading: 400; rpm
